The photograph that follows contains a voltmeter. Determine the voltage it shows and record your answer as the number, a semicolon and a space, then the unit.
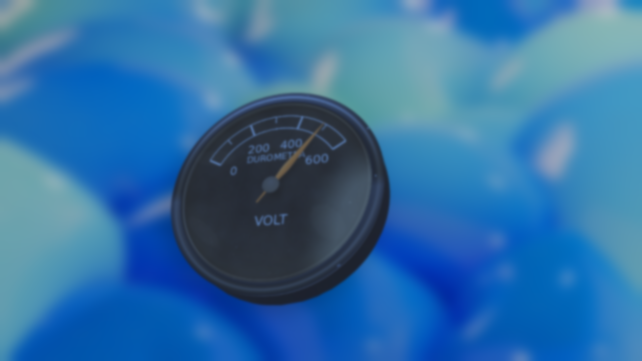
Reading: 500; V
